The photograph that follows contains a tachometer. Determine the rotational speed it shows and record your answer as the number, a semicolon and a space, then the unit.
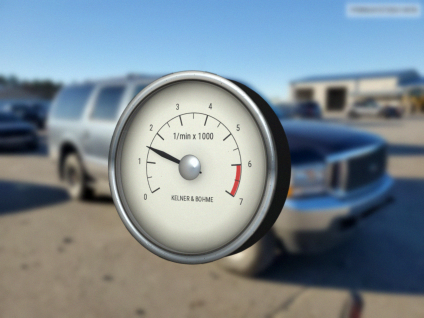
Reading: 1500; rpm
